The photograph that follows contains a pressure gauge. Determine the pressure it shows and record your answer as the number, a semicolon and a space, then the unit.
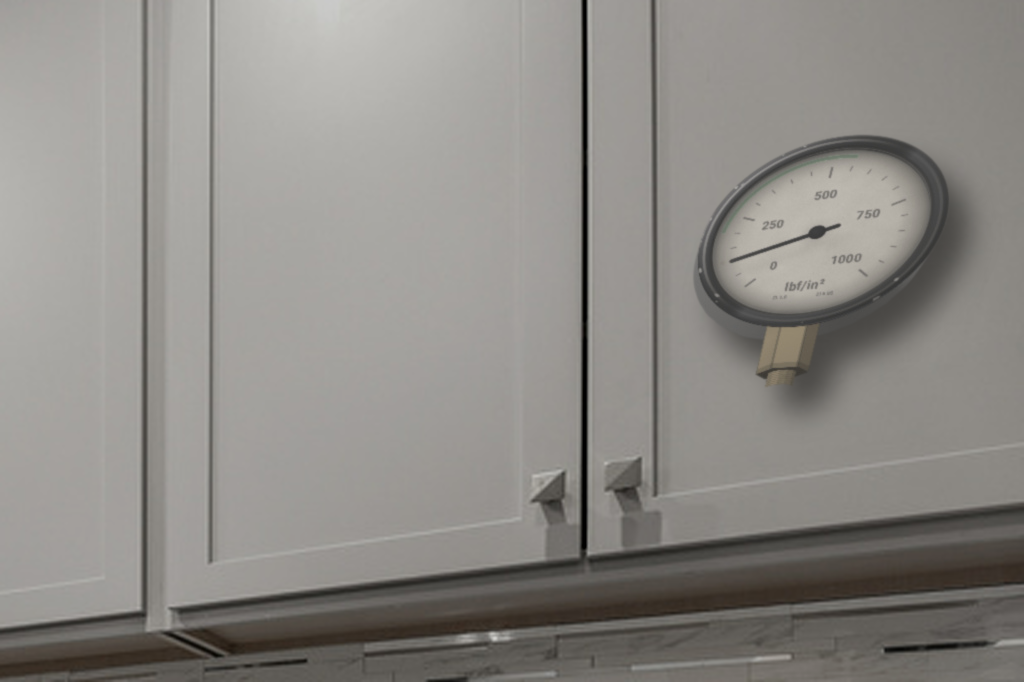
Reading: 100; psi
